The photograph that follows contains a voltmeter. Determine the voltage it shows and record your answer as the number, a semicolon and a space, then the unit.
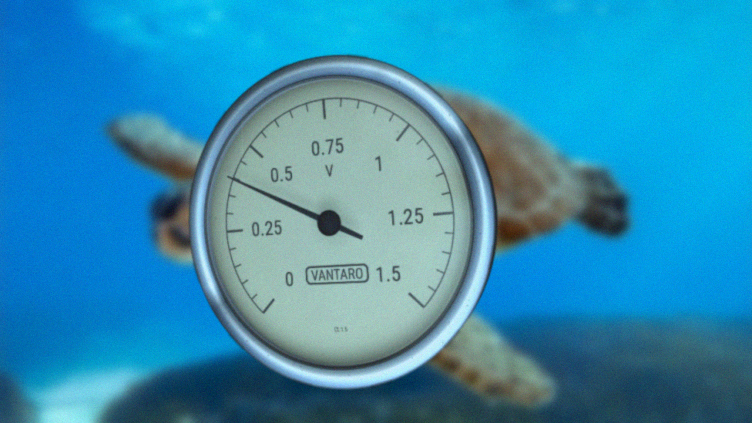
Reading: 0.4; V
